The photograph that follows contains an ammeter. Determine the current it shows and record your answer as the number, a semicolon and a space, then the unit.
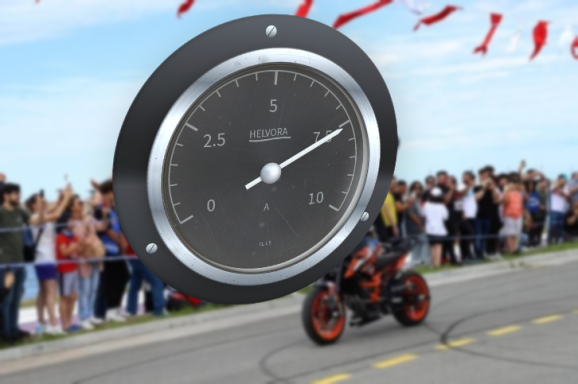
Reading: 7.5; A
